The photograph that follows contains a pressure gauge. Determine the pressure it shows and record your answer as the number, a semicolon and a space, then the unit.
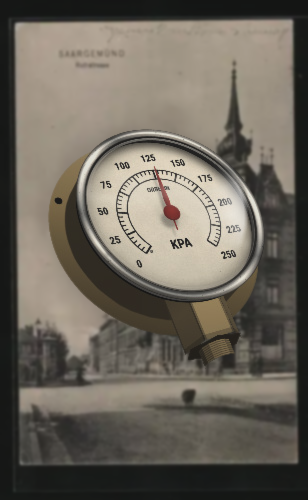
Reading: 125; kPa
